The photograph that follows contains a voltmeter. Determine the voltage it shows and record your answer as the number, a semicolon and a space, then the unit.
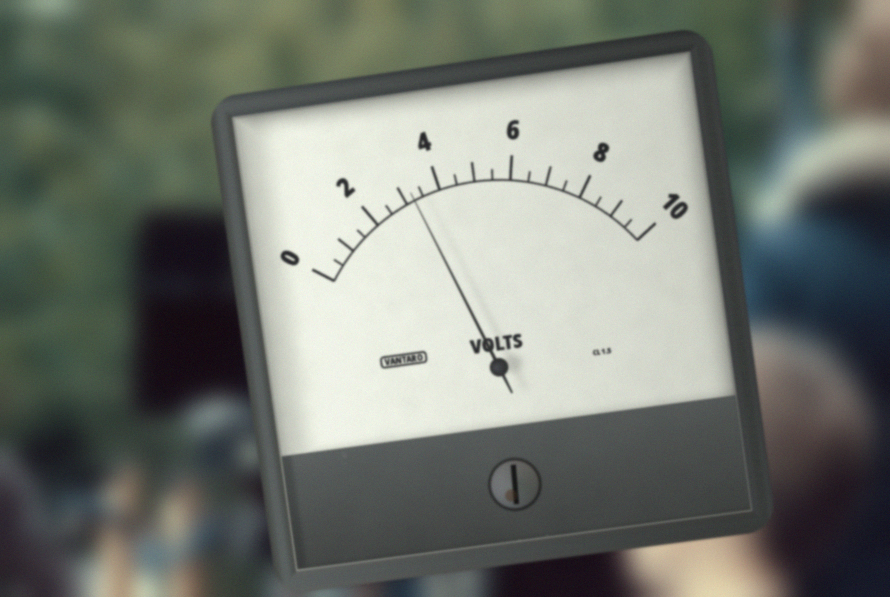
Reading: 3.25; V
